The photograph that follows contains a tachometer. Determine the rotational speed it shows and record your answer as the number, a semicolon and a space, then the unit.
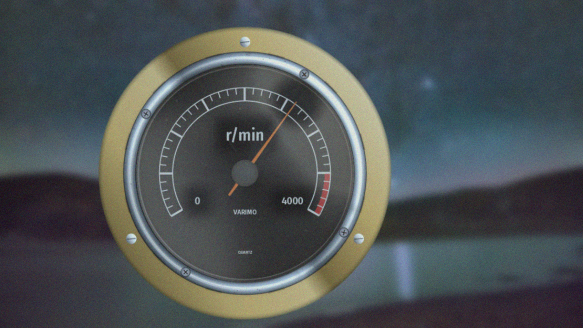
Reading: 2600; rpm
